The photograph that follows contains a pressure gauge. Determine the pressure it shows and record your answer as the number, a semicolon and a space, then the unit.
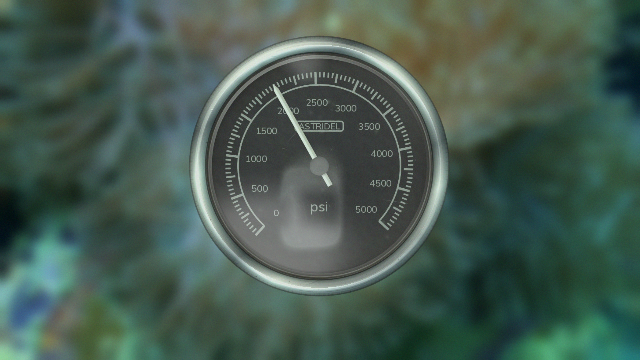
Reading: 2000; psi
